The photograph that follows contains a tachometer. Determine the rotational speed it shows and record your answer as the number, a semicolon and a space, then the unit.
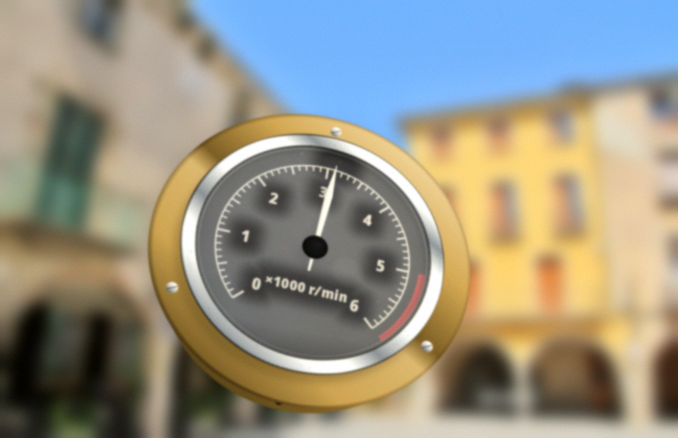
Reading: 3100; rpm
